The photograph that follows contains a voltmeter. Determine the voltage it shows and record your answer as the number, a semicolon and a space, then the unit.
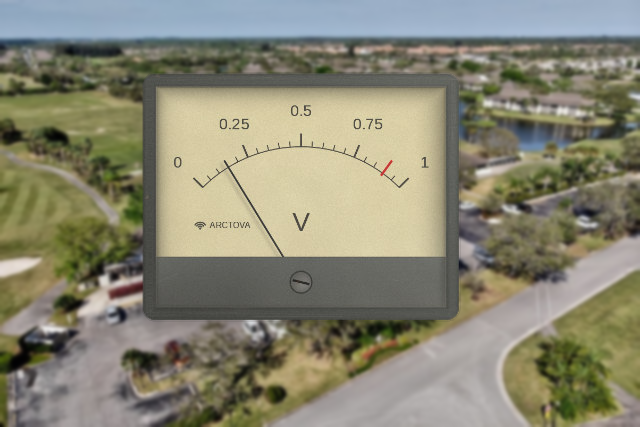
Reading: 0.15; V
